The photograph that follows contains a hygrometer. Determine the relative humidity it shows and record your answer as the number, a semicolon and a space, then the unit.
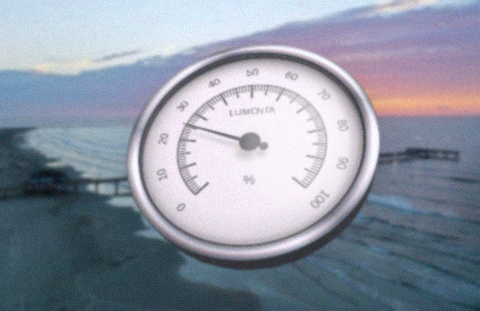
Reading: 25; %
